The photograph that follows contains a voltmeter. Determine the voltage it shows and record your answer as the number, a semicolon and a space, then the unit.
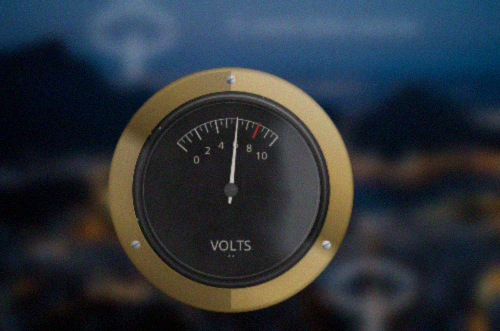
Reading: 6; V
